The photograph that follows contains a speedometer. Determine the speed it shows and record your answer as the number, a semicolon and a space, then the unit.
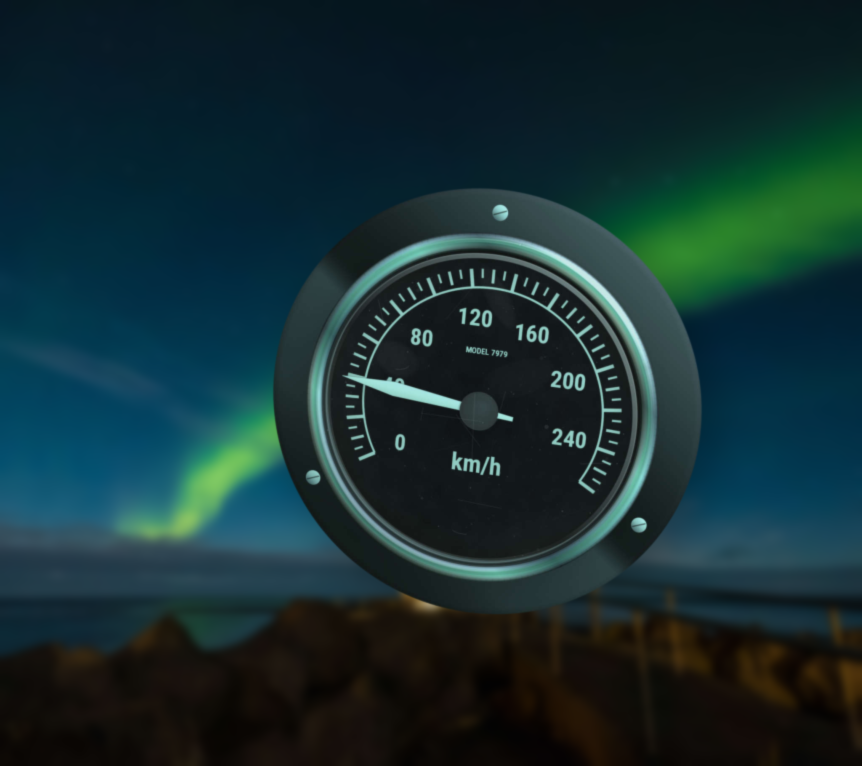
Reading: 40; km/h
